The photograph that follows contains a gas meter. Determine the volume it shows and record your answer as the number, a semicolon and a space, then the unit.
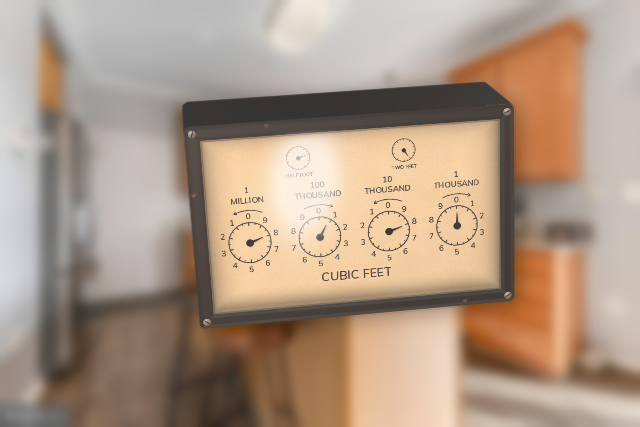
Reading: 808000; ft³
